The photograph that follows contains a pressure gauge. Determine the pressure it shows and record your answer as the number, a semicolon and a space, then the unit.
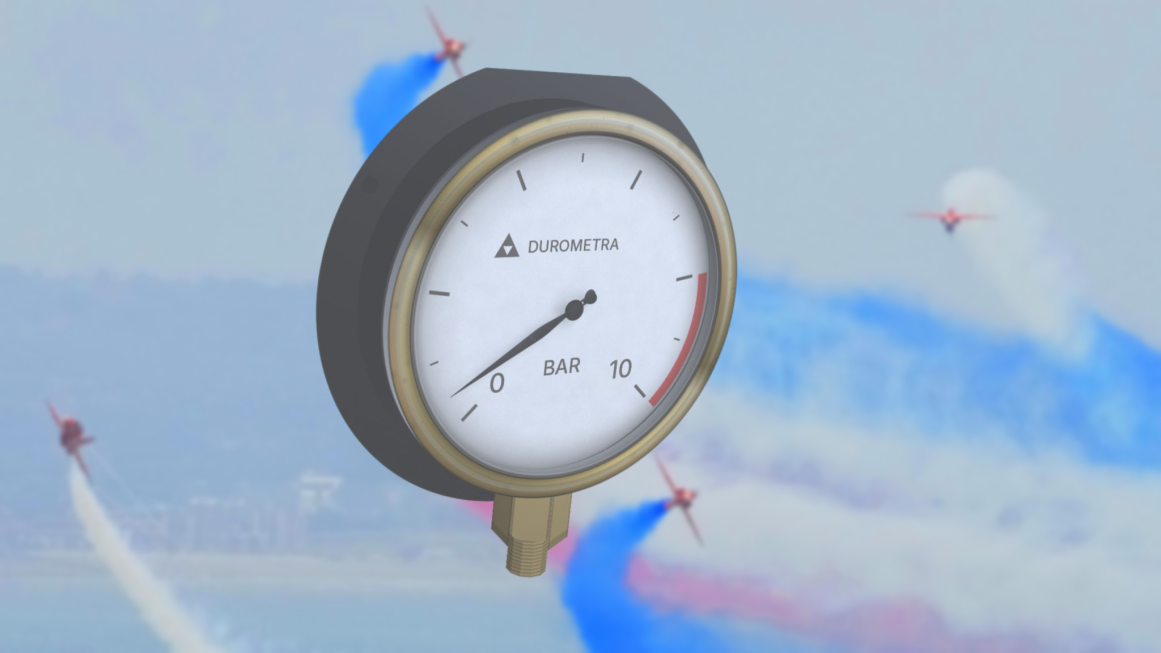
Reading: 0.5; bar
